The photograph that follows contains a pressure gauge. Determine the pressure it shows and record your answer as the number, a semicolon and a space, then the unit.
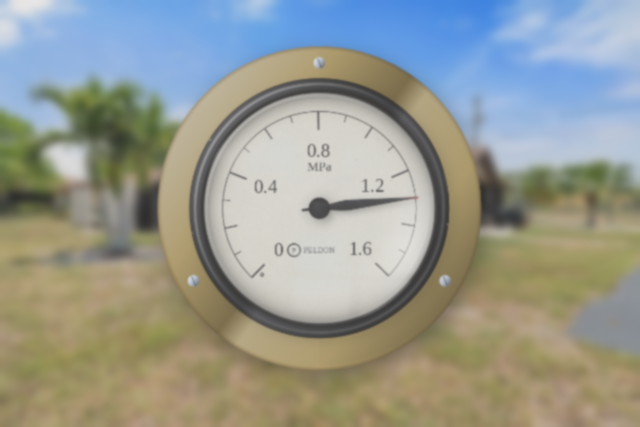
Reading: 1.3; MPa
